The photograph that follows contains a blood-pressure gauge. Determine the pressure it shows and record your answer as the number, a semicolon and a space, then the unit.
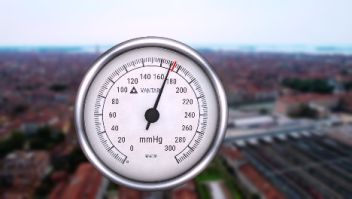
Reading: 170; mmHg
